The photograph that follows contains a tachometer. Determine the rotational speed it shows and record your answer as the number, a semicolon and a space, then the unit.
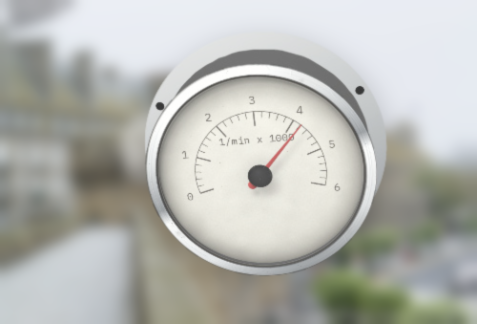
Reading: 4200; rpm
